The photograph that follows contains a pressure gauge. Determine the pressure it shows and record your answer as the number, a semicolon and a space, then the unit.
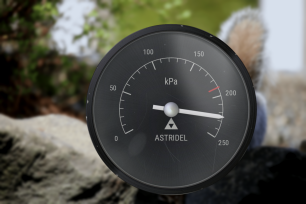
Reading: 225; kPa
